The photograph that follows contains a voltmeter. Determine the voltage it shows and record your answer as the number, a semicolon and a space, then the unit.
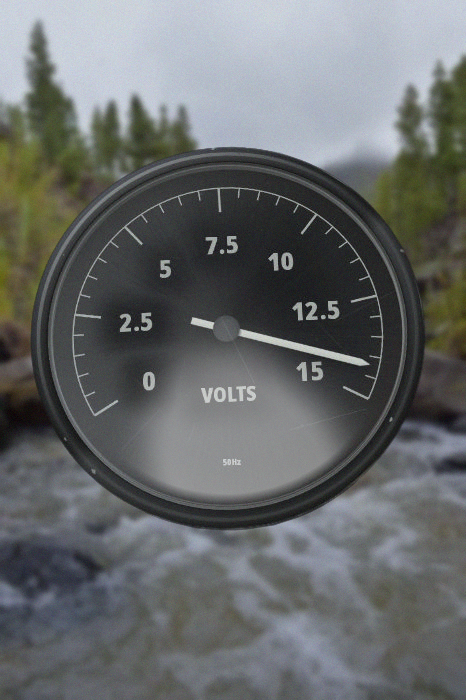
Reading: 14.25; V
